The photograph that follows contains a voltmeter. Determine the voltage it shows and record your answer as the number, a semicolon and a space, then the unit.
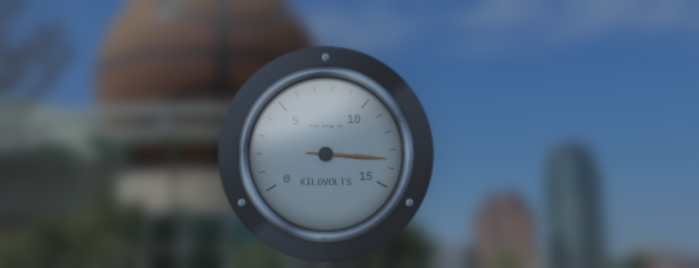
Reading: 13.5; kV
